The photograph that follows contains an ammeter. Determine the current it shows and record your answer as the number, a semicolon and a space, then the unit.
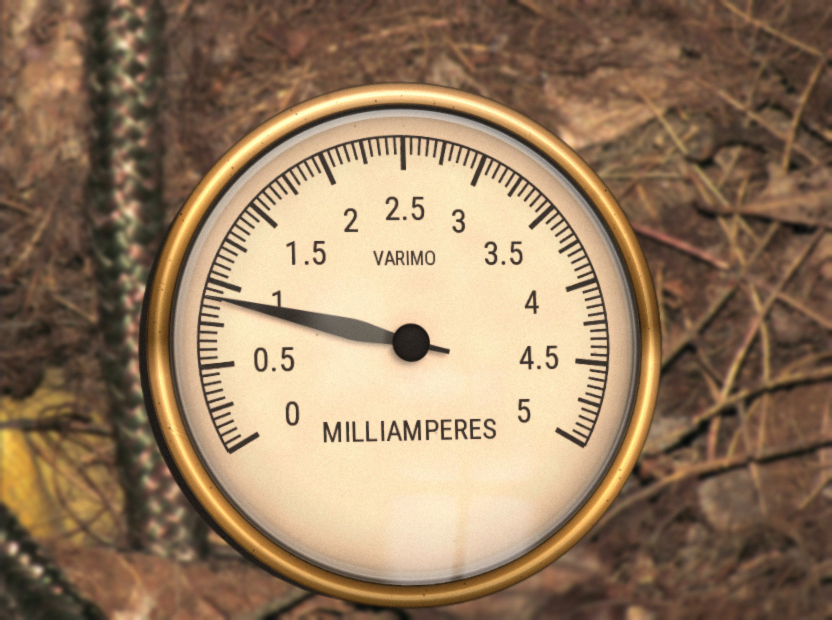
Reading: 0.9; mA
